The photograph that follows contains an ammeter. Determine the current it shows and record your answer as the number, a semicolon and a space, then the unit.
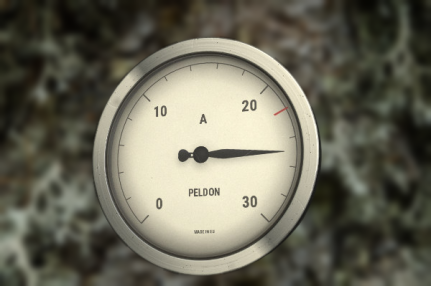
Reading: 25; A
